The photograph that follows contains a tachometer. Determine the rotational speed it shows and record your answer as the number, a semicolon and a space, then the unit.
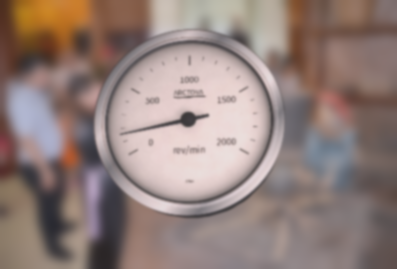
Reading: 150; rpm
